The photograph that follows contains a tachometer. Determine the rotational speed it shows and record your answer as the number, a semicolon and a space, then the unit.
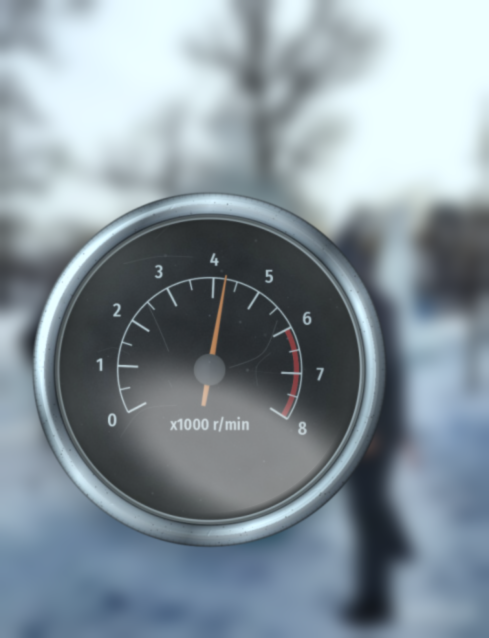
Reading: 4250; rpm
